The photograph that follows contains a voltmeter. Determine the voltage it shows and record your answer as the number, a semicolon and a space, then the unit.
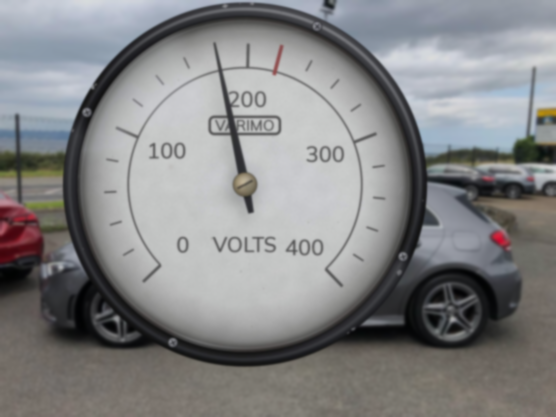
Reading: 180; V
